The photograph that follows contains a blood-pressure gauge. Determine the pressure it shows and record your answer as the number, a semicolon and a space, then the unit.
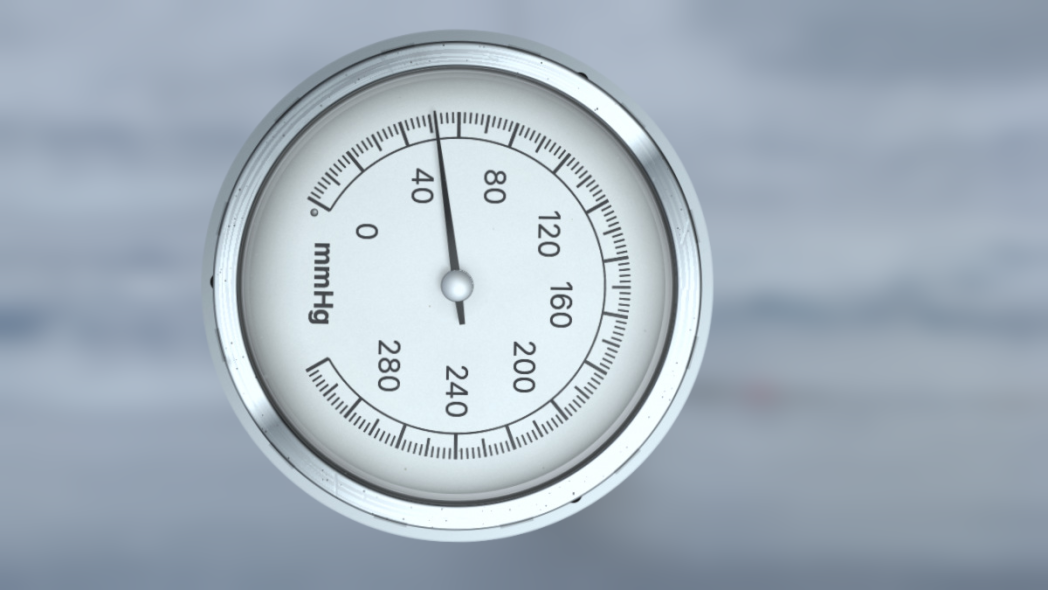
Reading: 52; mmHg
